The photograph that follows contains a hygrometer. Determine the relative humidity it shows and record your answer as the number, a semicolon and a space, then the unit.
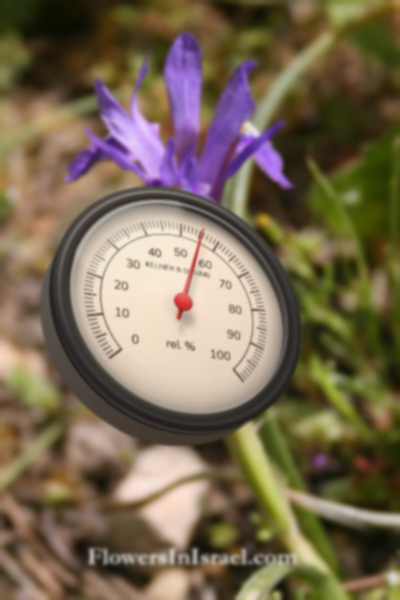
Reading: 55; %
